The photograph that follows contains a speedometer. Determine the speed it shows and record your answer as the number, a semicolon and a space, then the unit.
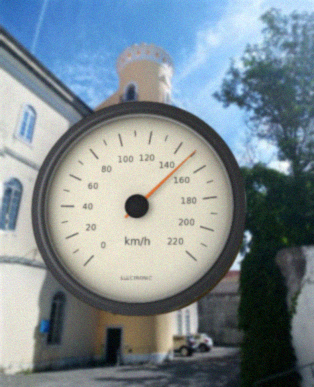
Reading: 150; km/h
